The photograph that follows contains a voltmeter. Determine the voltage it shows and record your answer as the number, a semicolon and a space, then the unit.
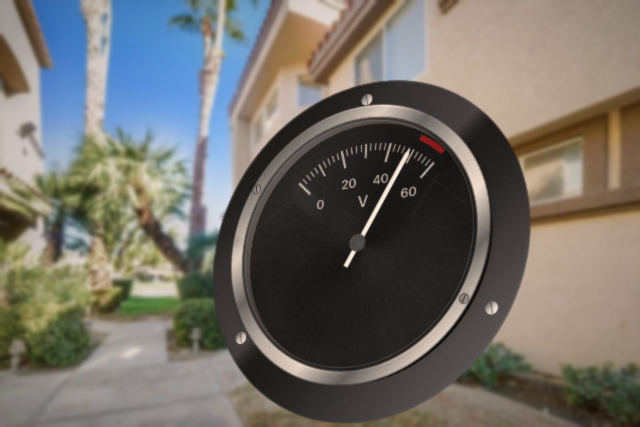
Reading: 50; V
